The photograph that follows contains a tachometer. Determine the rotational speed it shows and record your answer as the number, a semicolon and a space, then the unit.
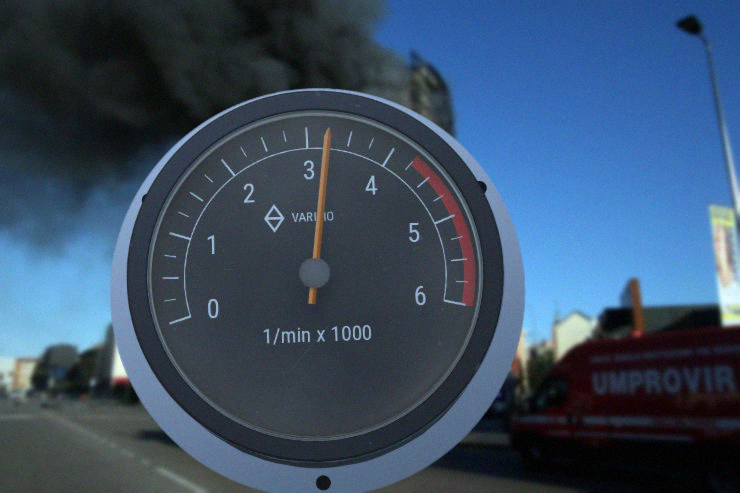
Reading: 3250; rpm
